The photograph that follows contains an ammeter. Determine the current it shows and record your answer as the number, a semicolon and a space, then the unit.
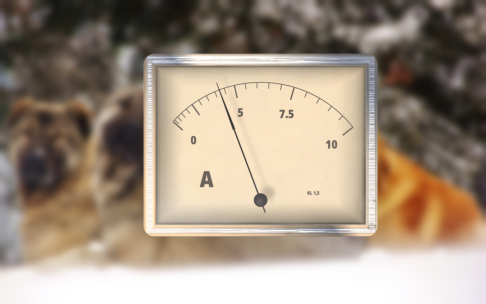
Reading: 4.25; A
